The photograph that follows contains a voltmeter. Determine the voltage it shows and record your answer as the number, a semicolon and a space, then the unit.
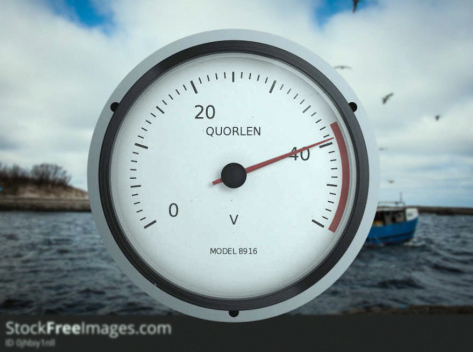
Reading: 39.5; V
